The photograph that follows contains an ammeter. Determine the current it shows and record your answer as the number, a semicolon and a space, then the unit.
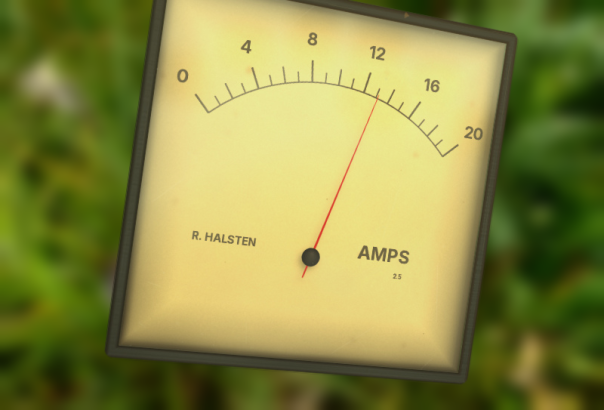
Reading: 13; A
